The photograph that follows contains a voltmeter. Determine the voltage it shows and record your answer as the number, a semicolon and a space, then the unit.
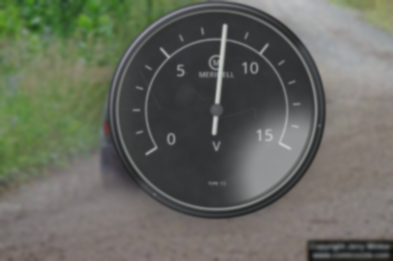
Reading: 8; V
